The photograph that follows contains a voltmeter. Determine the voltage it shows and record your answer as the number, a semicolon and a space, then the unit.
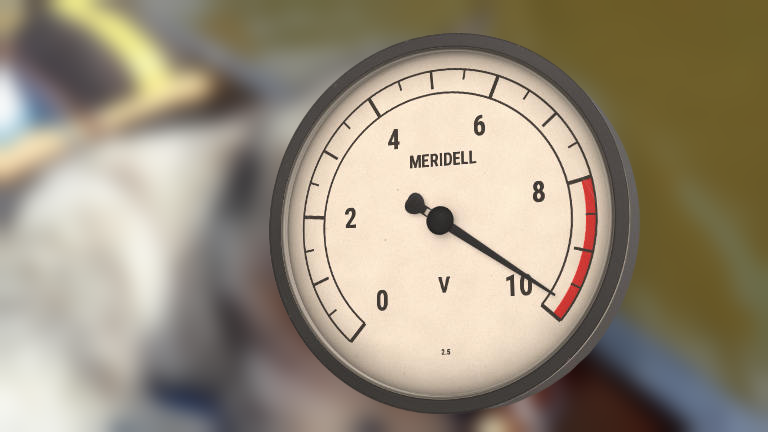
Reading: 9.75; V
